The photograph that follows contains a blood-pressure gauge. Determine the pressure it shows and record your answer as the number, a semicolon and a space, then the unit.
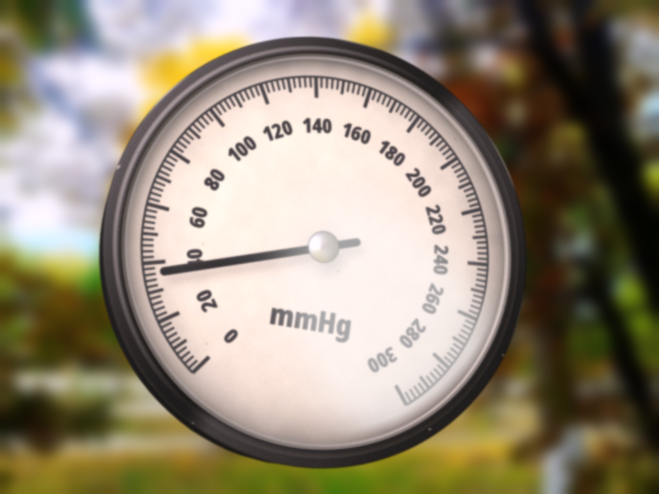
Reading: 36; mmHg
